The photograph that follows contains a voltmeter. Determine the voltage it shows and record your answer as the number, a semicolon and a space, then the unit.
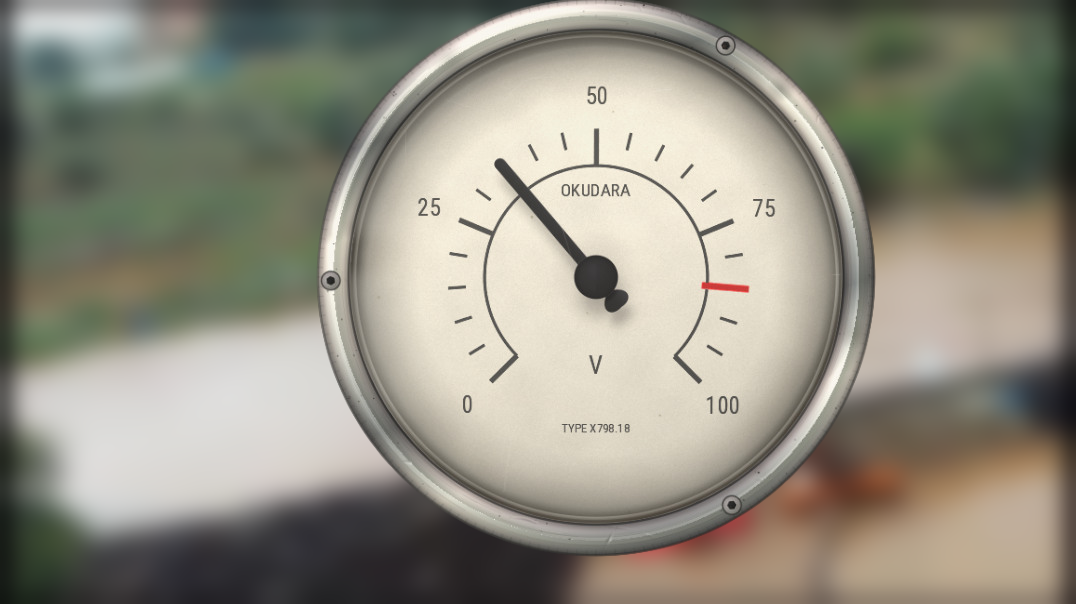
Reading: 35; V
